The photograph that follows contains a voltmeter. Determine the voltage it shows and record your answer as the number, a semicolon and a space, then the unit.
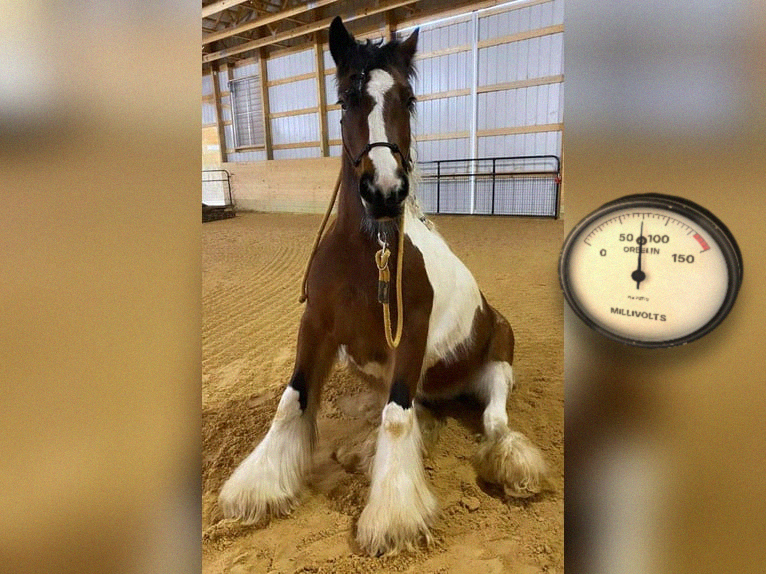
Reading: 75; mV
